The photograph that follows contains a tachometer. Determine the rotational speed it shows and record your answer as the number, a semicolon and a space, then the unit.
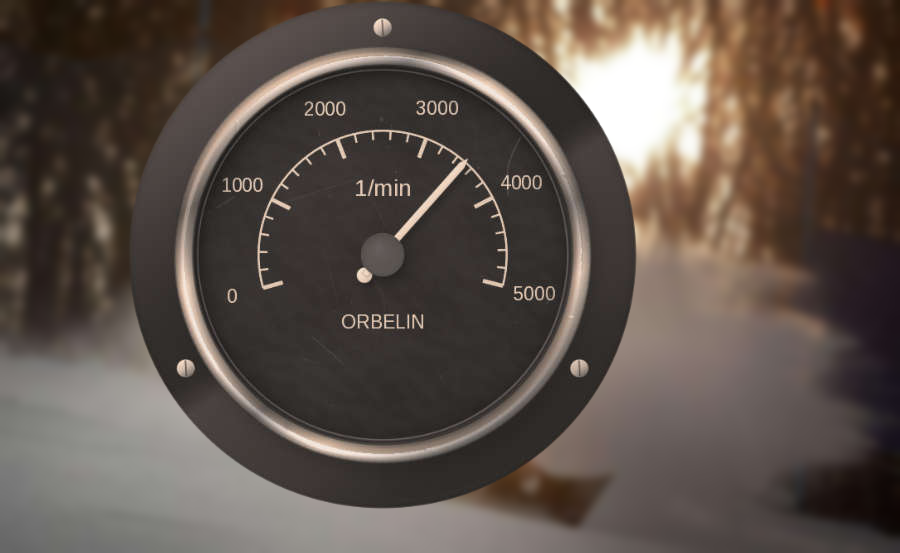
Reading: 3500; rpm
